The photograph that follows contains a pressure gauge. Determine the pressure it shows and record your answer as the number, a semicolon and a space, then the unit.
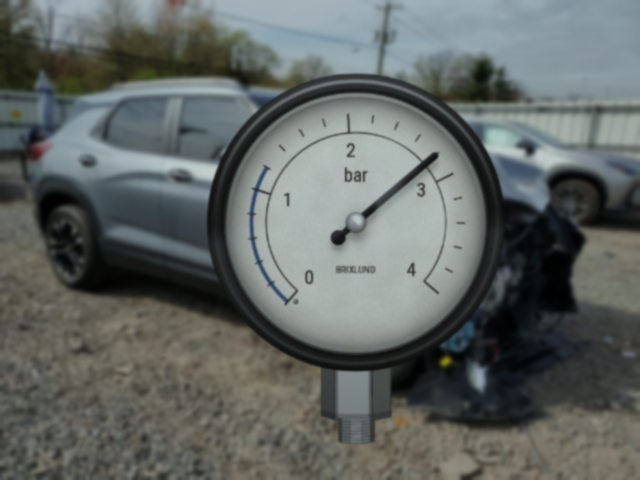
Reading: 2.8; bar
